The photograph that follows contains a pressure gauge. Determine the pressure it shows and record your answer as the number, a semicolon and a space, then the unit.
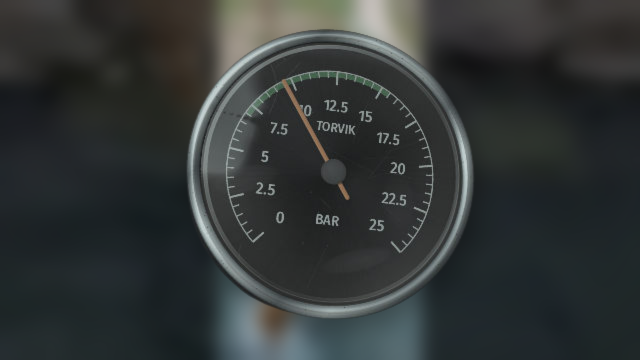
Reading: 9.5; bar
